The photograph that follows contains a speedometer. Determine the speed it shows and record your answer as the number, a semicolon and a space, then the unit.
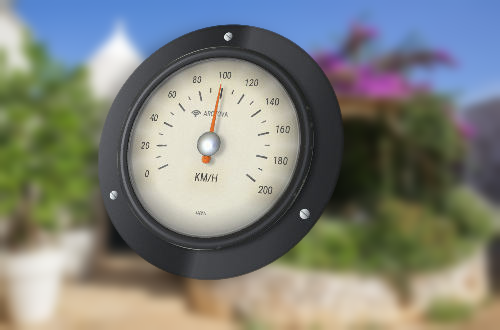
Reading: 100; km/h
